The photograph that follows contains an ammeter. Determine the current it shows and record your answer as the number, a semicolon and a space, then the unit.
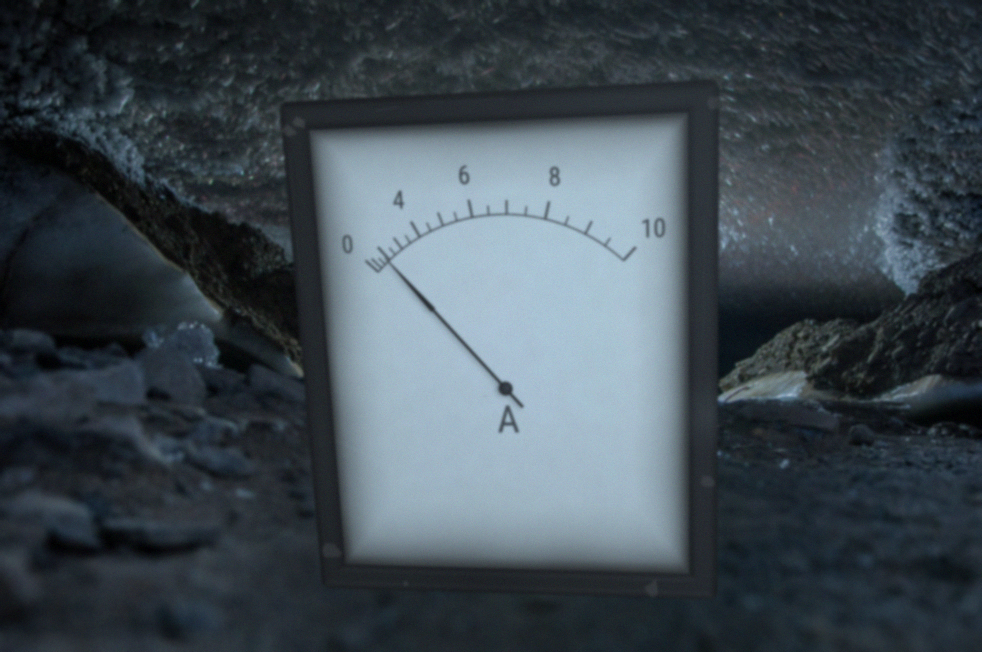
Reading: 2; A
